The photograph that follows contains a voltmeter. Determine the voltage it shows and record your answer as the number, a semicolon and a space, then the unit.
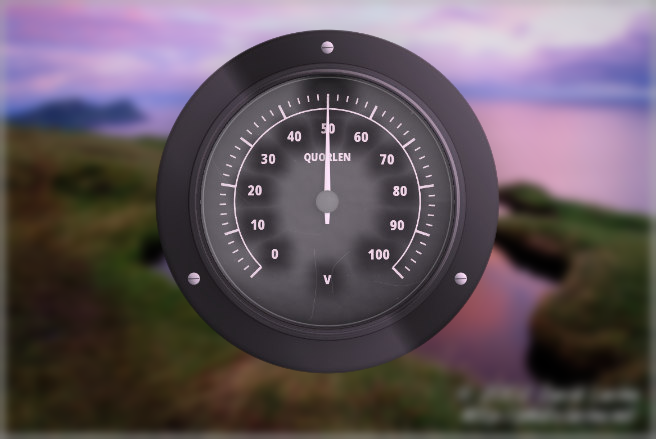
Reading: 50; V
